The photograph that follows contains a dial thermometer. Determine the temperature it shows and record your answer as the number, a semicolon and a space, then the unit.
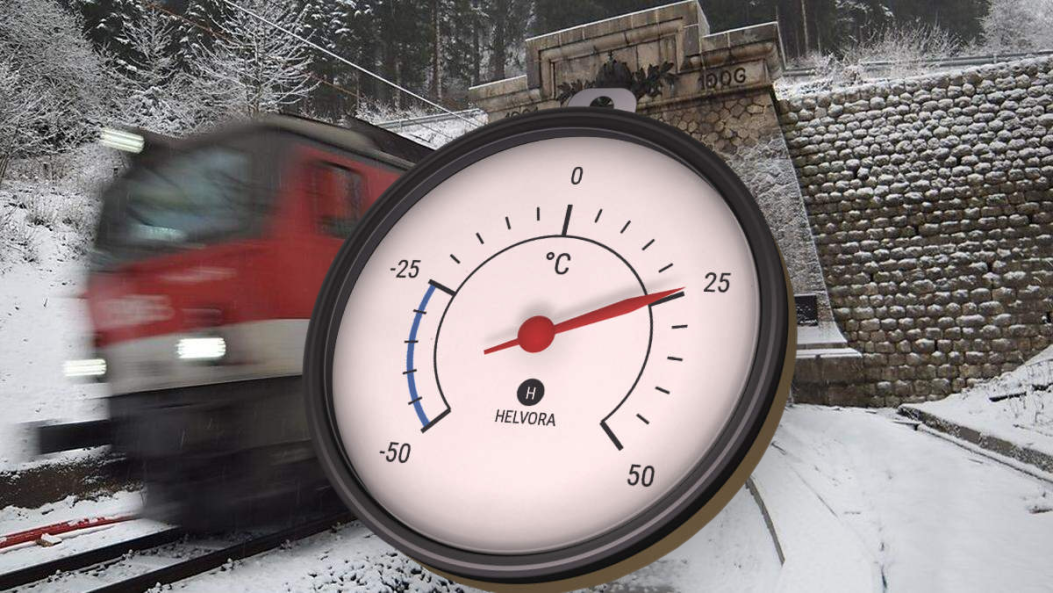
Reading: 25; °C
